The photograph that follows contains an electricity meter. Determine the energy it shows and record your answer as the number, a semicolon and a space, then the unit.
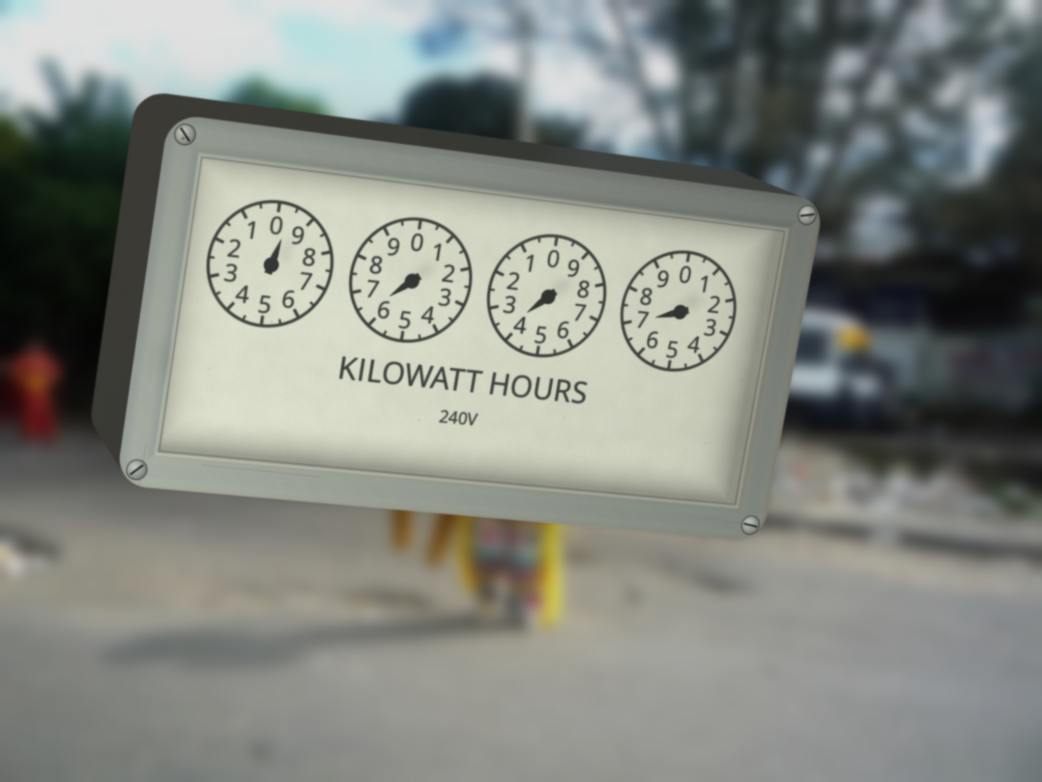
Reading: 9637; kWh
